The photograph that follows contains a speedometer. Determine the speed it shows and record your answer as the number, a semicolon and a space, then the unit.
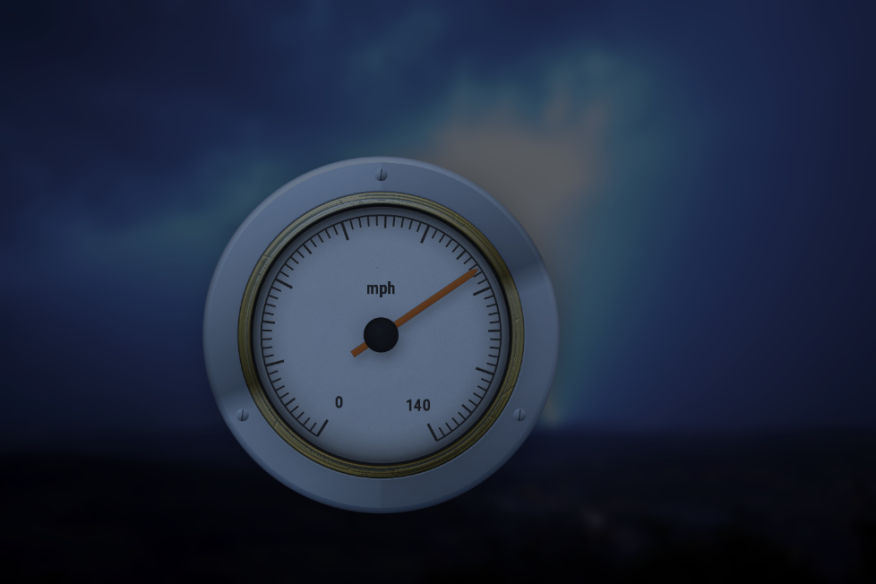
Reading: 95; mph
